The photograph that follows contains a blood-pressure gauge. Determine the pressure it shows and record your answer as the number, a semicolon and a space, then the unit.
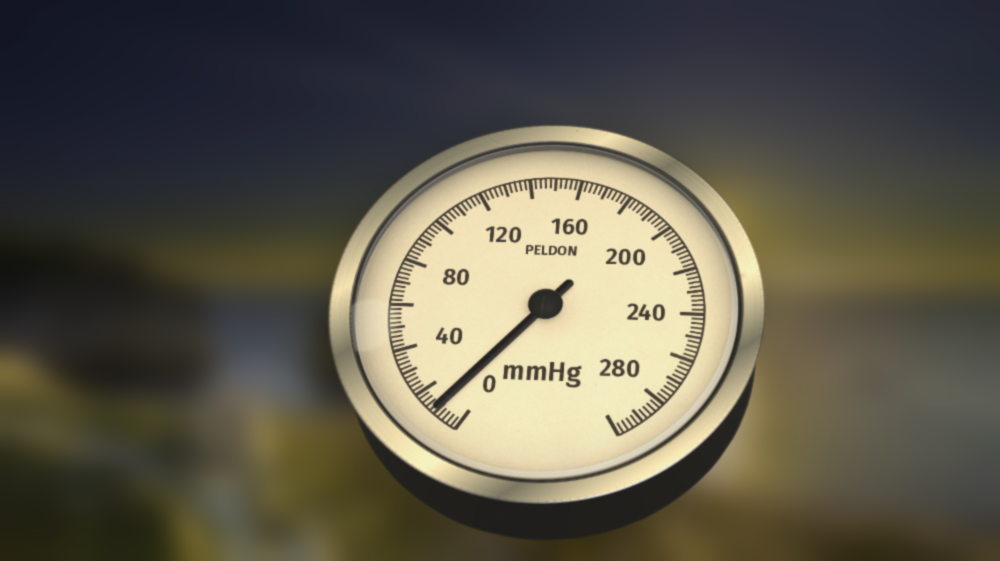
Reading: 10; mmHg
